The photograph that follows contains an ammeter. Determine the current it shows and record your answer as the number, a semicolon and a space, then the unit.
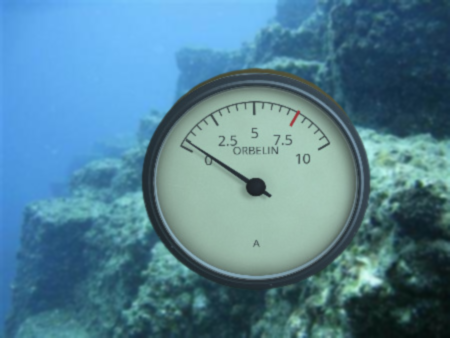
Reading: 0.5; A
